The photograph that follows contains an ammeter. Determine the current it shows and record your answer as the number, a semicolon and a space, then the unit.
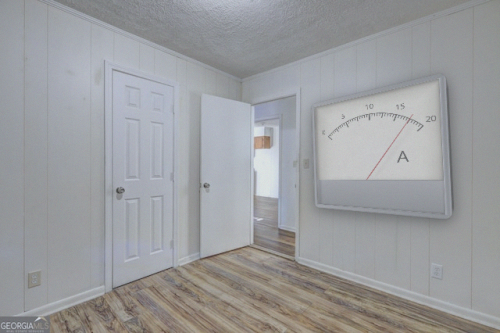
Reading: 17.5; A
